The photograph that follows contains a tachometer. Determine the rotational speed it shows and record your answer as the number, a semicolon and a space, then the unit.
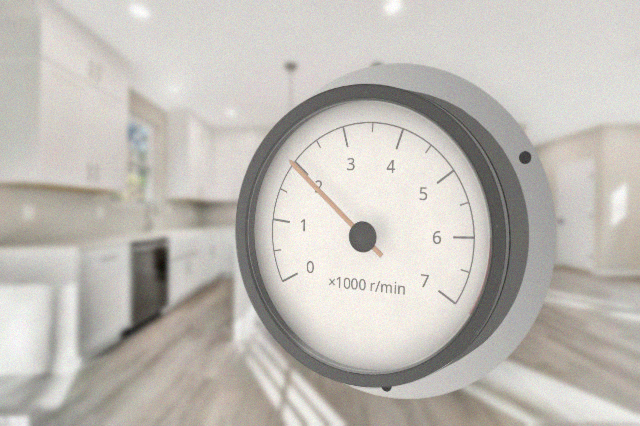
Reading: 2000; rpm
